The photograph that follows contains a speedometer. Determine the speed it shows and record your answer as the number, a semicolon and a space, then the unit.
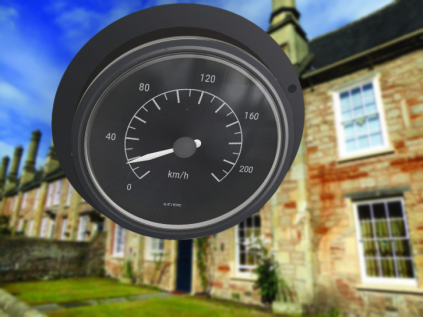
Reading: 20; km/h
